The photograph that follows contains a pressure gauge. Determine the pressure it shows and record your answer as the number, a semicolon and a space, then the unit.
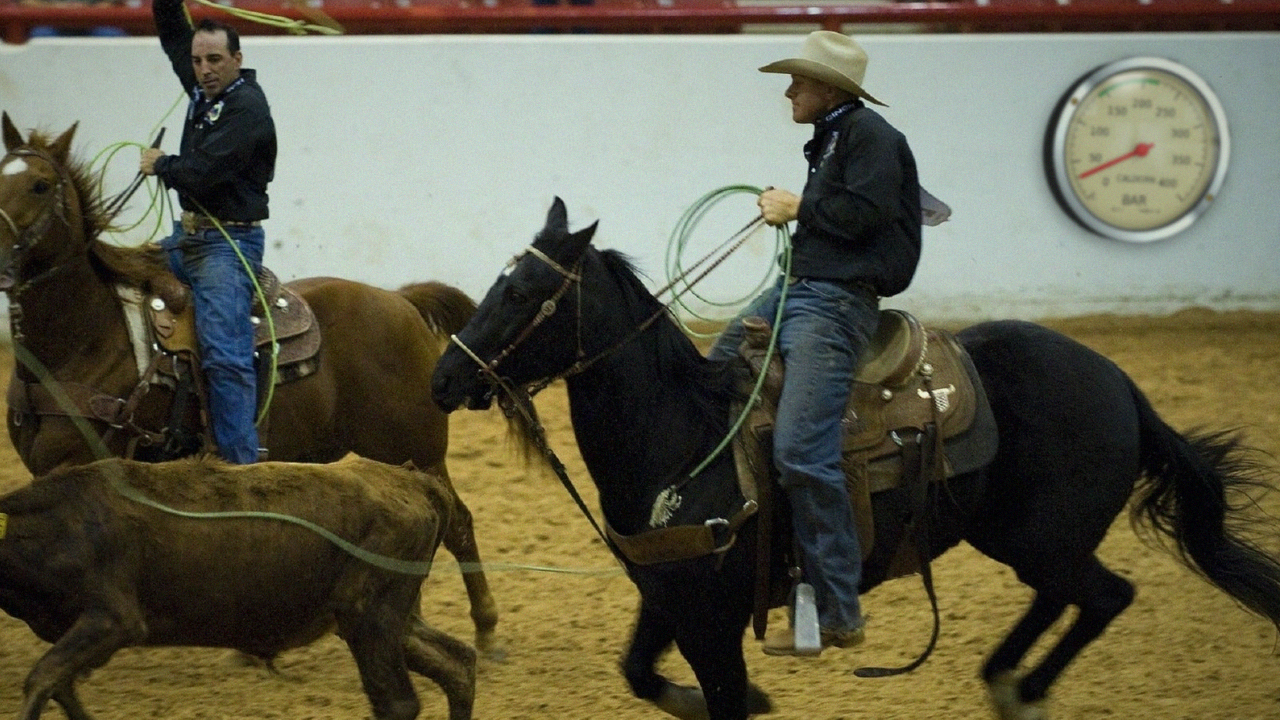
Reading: 30; bar
